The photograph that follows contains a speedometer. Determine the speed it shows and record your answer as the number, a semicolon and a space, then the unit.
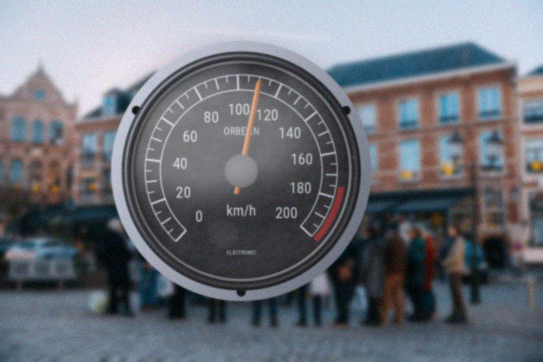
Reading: 110; km/h
